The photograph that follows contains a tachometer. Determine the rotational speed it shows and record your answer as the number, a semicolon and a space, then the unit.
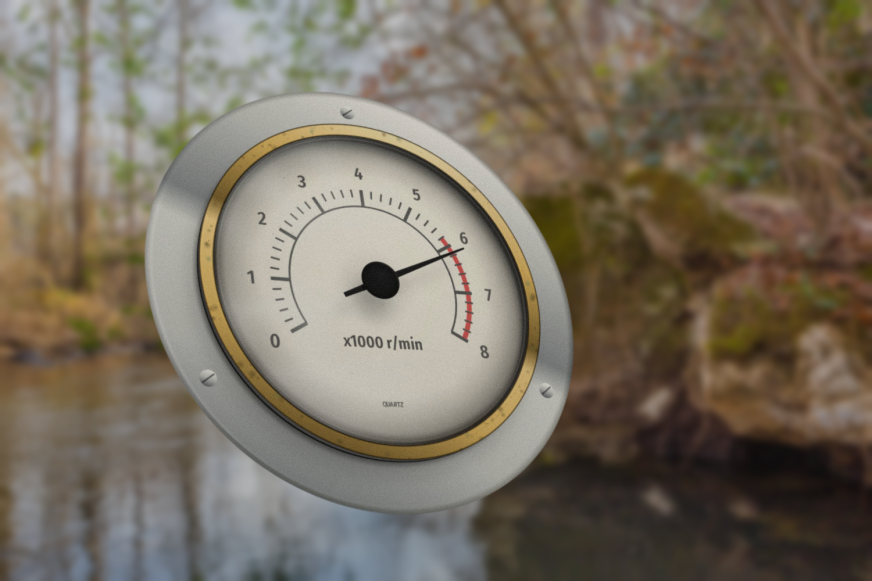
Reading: 6200; rpm
